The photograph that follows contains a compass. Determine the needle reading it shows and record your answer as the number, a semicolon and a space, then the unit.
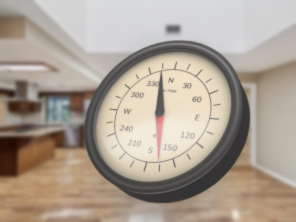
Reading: 165; °
